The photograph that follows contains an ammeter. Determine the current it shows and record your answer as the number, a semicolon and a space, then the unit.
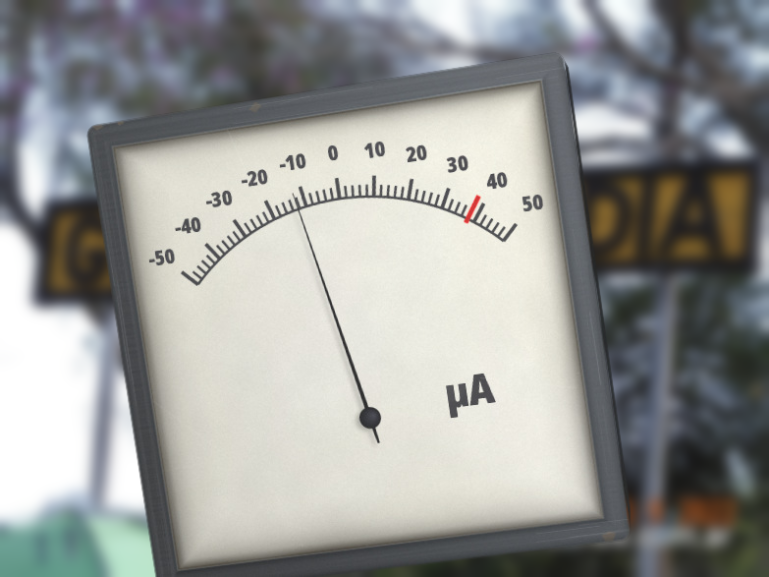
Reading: -12; µA
